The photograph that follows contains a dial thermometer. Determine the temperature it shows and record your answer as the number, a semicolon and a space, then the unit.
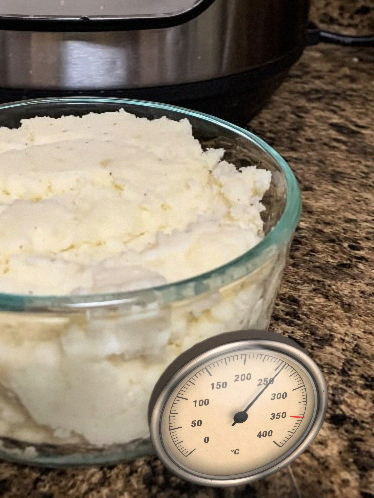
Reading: 250; °C
